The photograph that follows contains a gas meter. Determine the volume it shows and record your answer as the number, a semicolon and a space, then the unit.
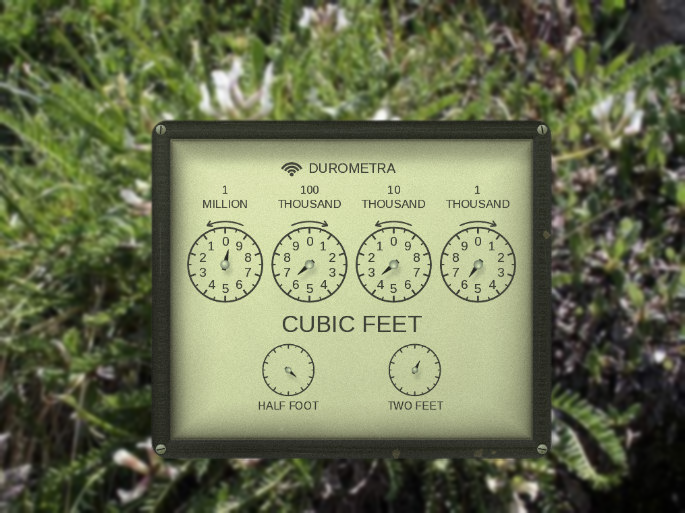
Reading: 963600; ft³
